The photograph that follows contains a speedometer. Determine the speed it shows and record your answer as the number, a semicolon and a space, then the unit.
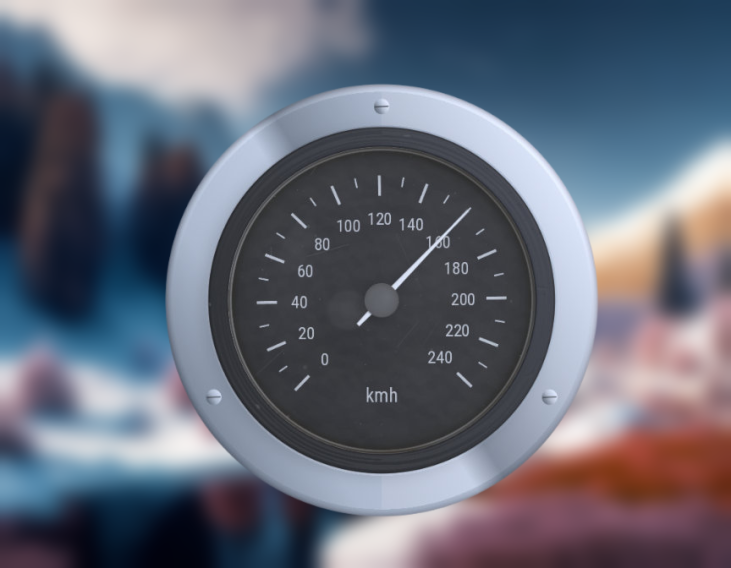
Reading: 160; km/h
